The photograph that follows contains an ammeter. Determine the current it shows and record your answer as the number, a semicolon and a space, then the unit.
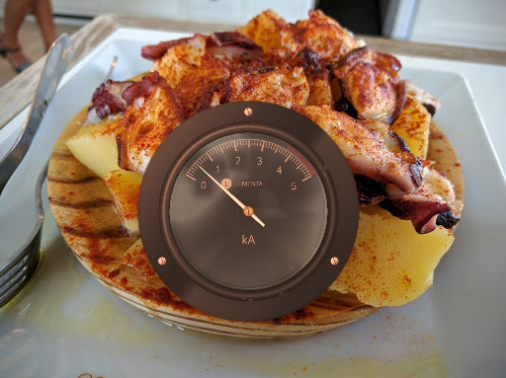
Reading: 0.5; kA
